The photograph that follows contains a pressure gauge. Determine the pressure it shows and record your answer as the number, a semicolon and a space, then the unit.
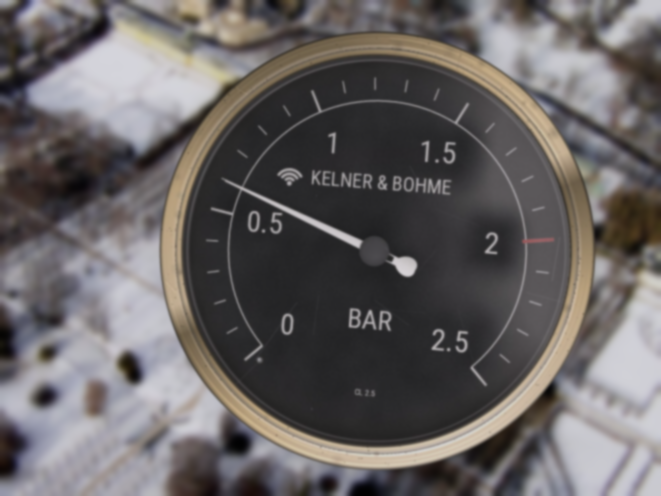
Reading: 0.6; bar
